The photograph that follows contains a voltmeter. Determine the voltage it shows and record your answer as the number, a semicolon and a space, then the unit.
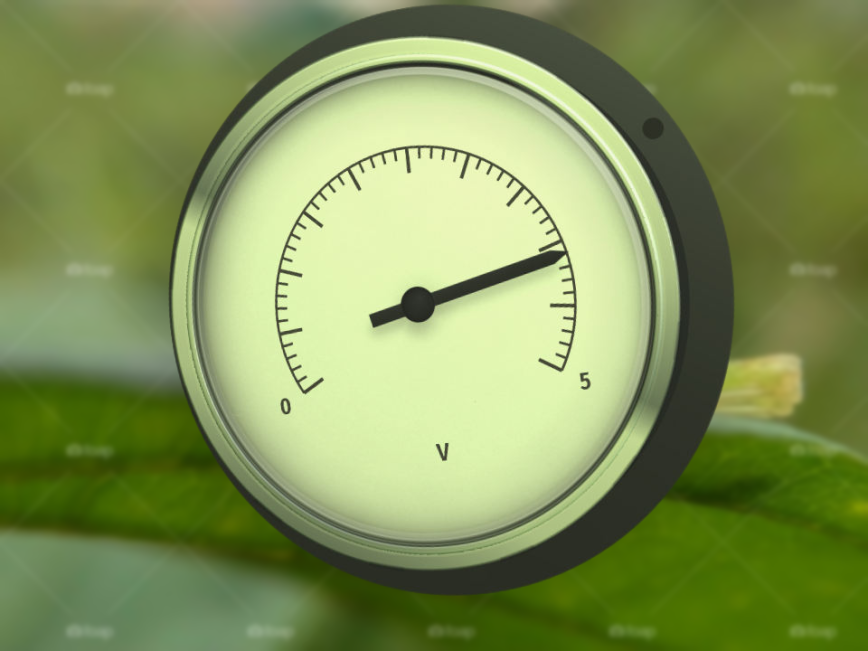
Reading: 4.1; V
